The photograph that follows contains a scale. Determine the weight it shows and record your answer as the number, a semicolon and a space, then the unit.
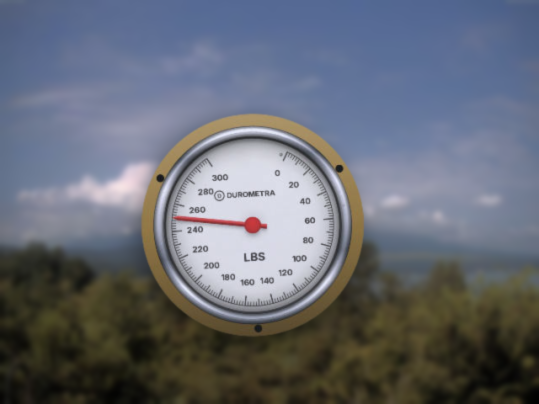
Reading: 250; lb
